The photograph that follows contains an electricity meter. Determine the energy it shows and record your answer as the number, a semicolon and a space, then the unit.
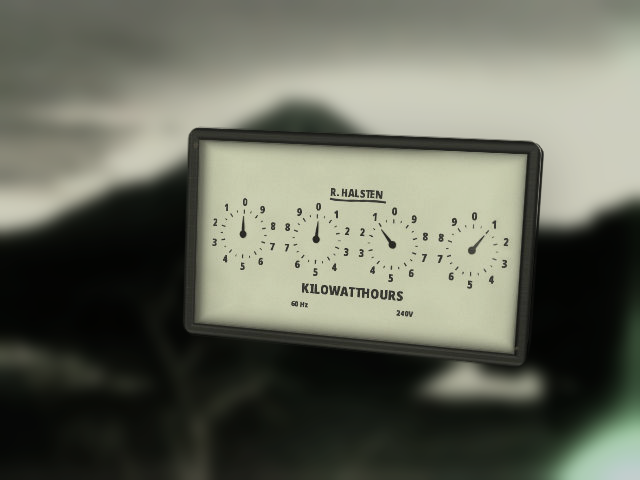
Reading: 11; kWh
